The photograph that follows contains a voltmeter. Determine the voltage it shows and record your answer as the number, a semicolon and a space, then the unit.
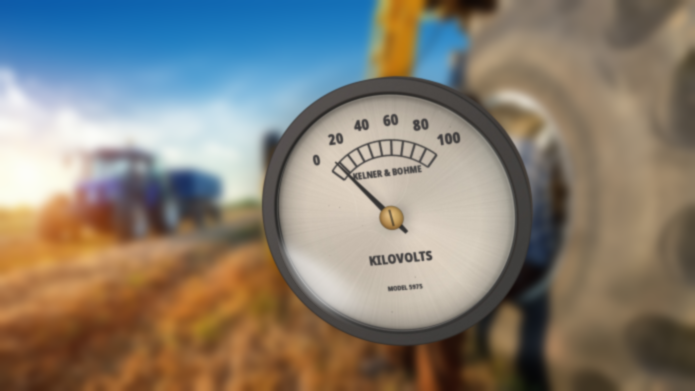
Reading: 10; kV
